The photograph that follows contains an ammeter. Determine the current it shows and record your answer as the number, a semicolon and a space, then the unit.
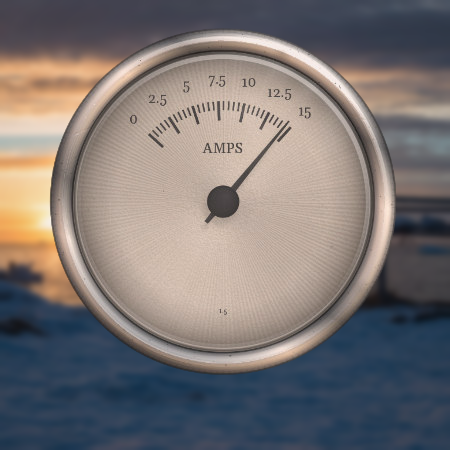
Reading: 14.5; A
